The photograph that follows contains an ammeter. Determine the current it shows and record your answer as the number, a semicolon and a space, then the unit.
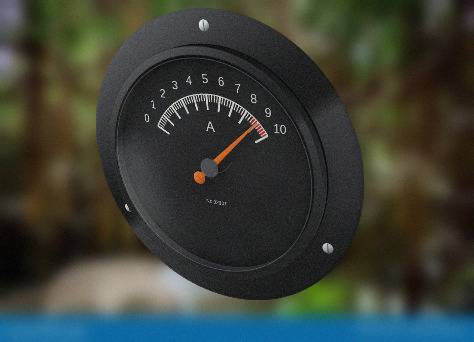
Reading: 9; A
